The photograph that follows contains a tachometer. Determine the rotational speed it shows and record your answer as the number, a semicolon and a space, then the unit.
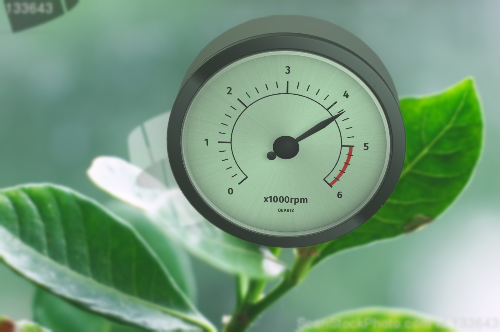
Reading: 4200; rpm
